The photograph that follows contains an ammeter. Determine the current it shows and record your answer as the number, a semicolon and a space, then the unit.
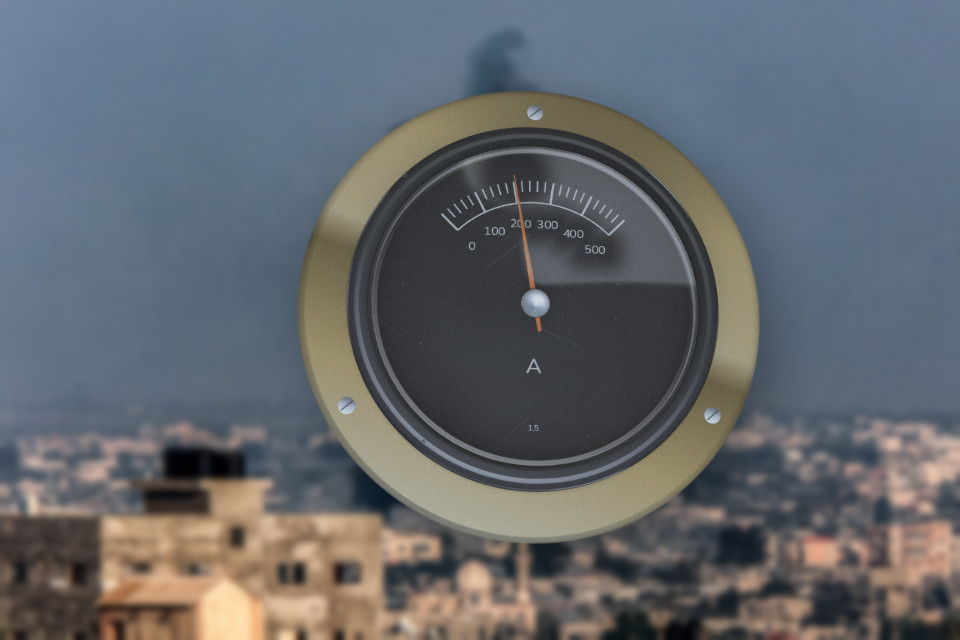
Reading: 200; A
